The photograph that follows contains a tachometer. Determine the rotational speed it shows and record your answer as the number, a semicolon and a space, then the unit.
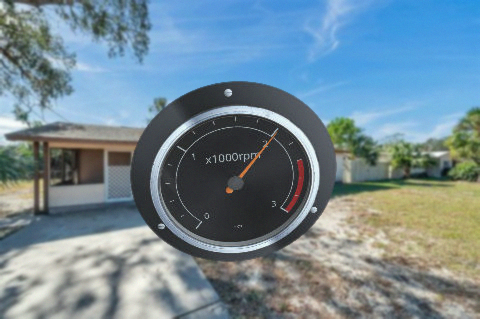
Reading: 2000; rpm
